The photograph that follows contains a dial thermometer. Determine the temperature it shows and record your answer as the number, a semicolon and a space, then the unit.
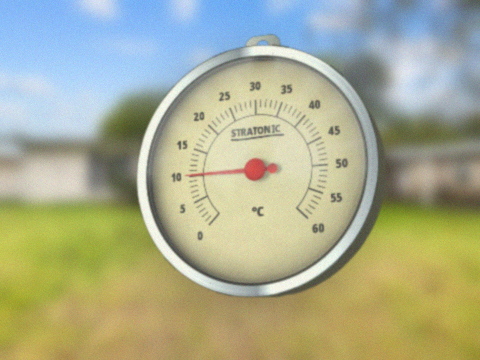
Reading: 10; °C
